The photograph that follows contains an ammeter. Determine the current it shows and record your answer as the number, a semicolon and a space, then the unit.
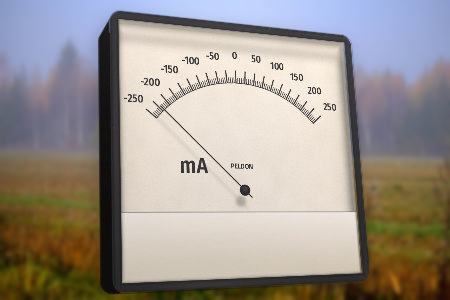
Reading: -225; mA
